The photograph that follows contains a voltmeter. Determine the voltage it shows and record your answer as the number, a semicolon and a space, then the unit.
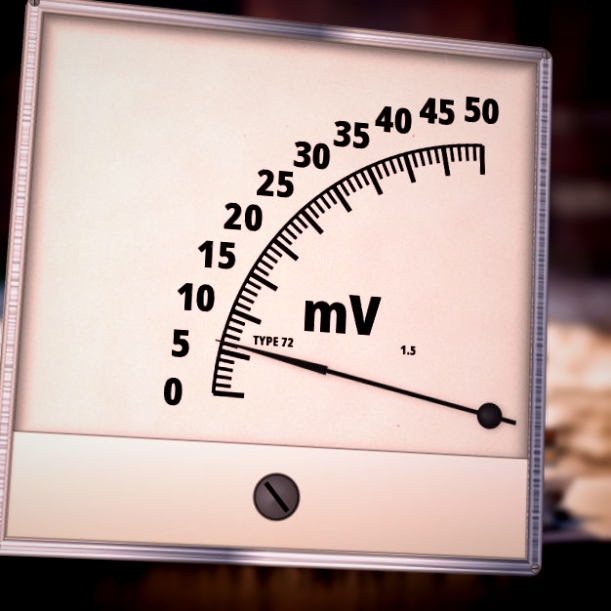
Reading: 6; mV
